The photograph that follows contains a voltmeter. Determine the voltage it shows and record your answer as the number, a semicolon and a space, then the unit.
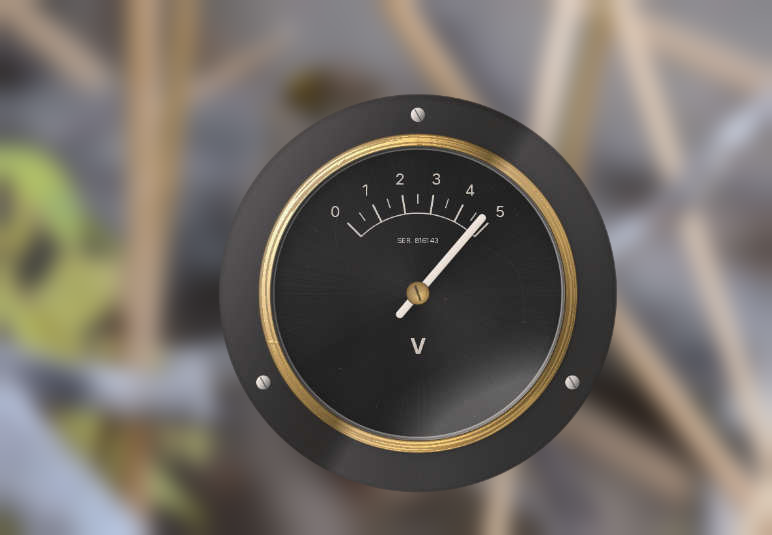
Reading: 4.75; V
